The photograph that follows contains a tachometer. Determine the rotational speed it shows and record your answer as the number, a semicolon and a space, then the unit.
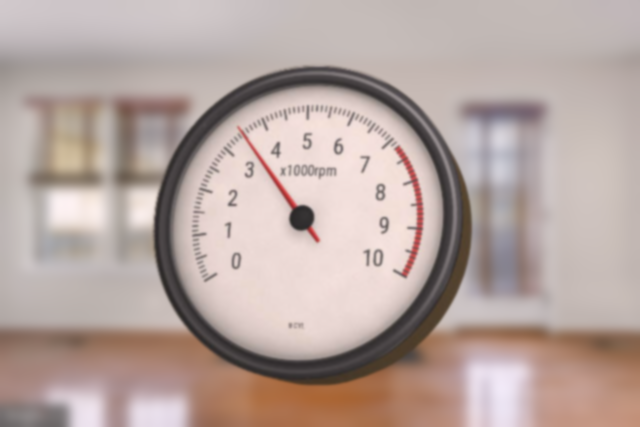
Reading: 3500; rpm
